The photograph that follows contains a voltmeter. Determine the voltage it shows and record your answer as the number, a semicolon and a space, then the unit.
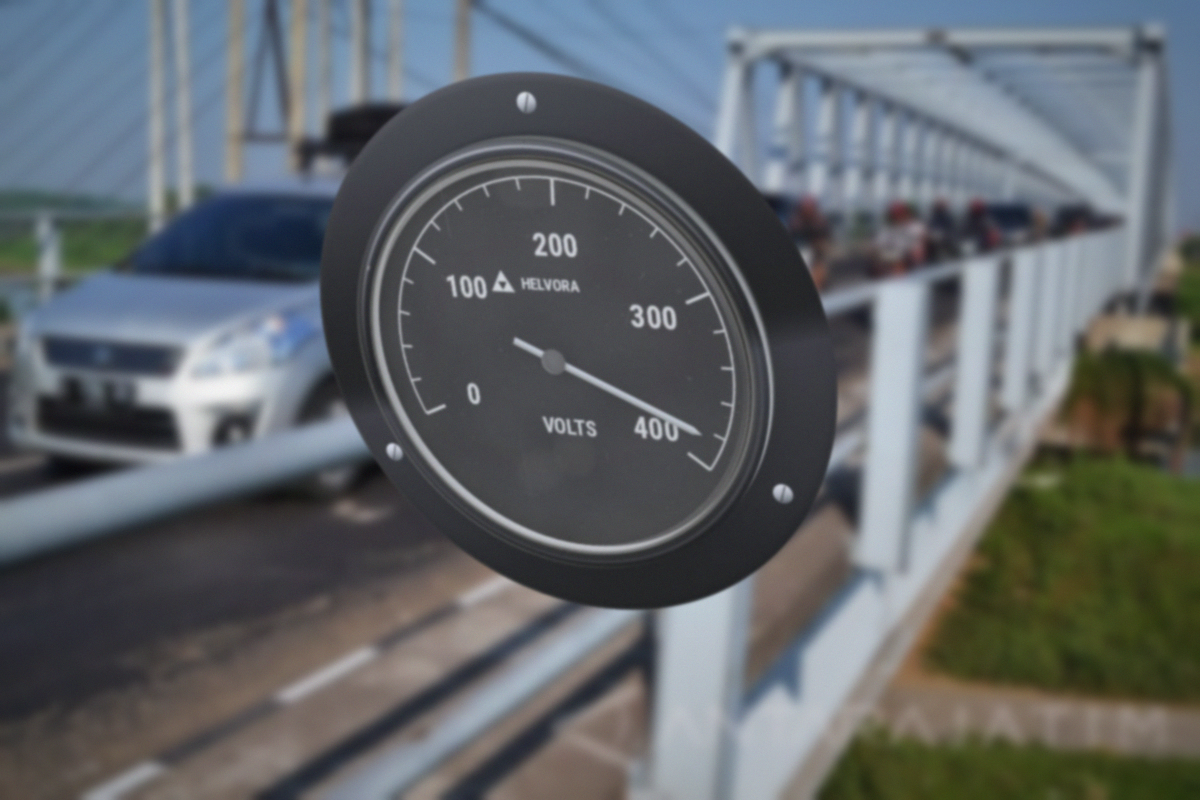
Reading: 380; V
